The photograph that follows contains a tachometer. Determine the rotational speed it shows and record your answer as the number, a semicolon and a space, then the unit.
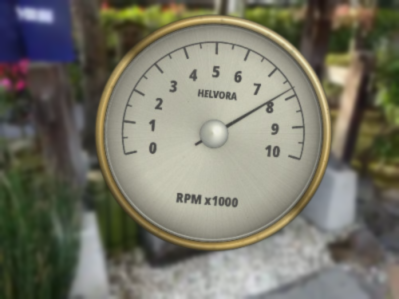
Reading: 7750; rpm
